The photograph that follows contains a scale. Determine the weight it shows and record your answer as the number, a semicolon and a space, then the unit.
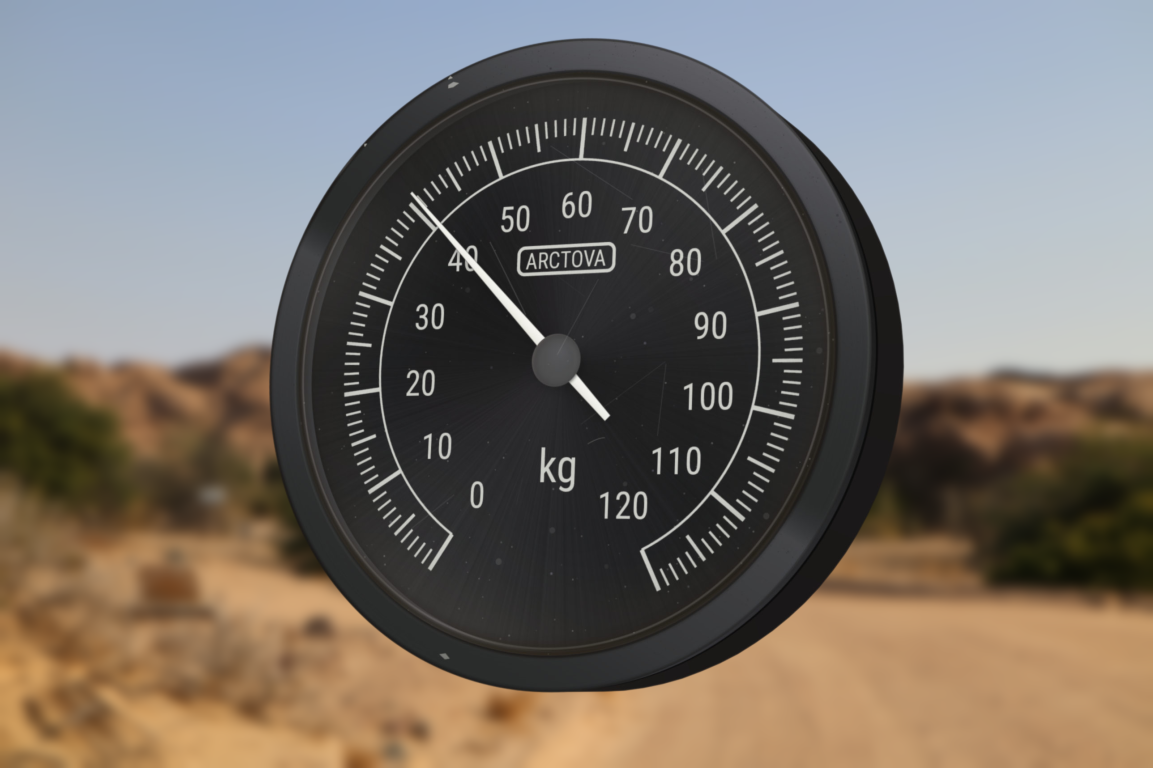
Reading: 41; kg
